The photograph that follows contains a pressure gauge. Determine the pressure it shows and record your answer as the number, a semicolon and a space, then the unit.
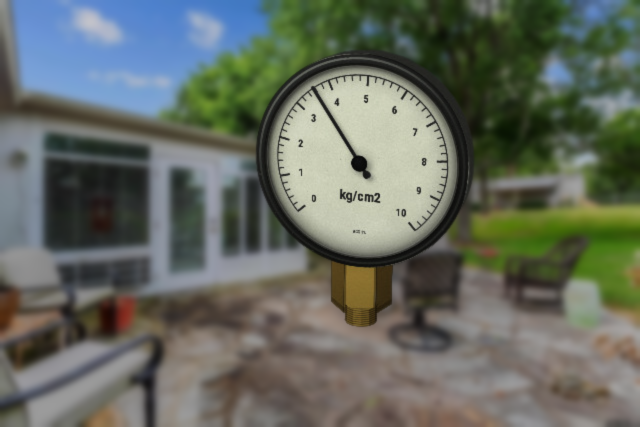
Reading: 3.6; kg/cm²
